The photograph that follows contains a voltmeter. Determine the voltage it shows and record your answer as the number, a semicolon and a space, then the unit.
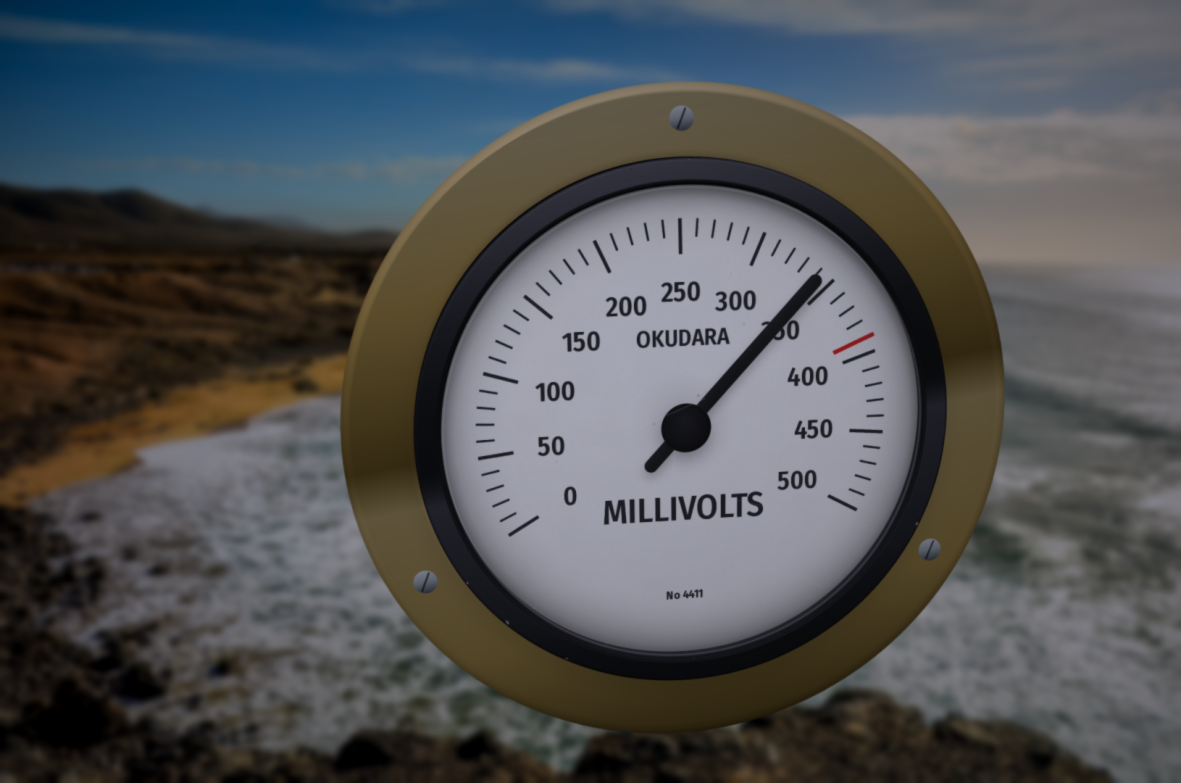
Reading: 340; mV
